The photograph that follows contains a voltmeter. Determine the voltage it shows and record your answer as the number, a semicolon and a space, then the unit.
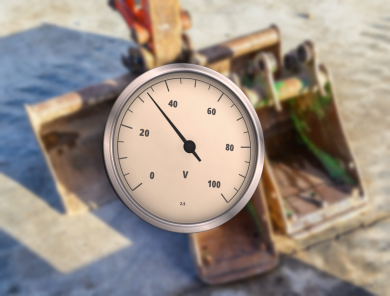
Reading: 32.5; V
